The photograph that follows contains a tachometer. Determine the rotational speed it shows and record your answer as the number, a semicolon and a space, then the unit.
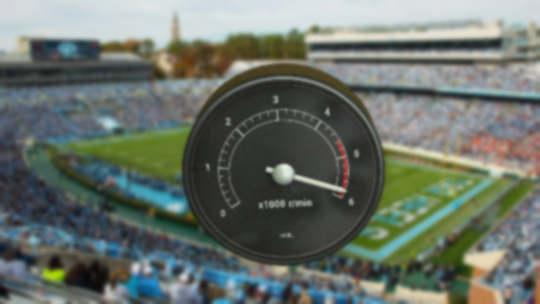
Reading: 5800; rpm
